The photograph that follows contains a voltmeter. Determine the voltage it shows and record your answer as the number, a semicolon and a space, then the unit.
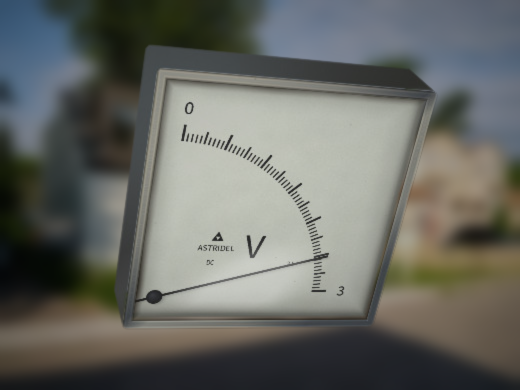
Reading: 2.5; V
